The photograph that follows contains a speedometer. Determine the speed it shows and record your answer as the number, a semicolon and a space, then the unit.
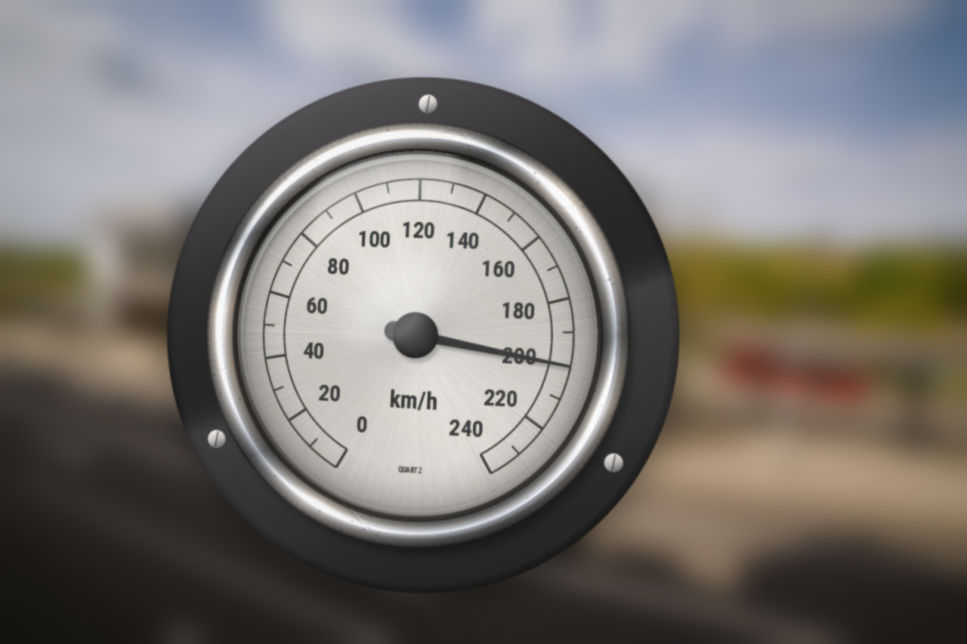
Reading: 200; km/h
